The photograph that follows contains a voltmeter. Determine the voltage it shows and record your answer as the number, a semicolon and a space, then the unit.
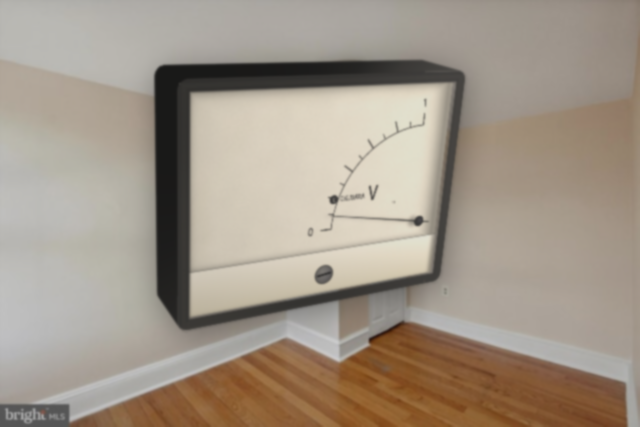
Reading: 0.1; V
